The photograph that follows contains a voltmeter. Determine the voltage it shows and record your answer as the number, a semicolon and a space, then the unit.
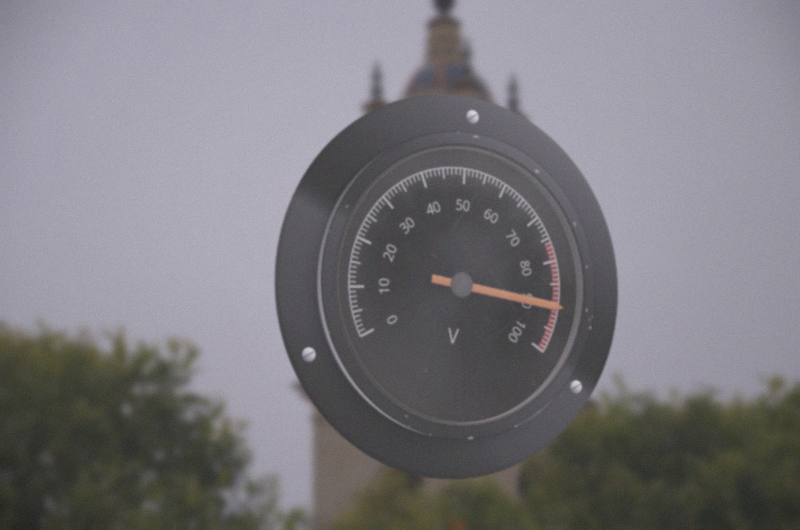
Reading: 90; V
